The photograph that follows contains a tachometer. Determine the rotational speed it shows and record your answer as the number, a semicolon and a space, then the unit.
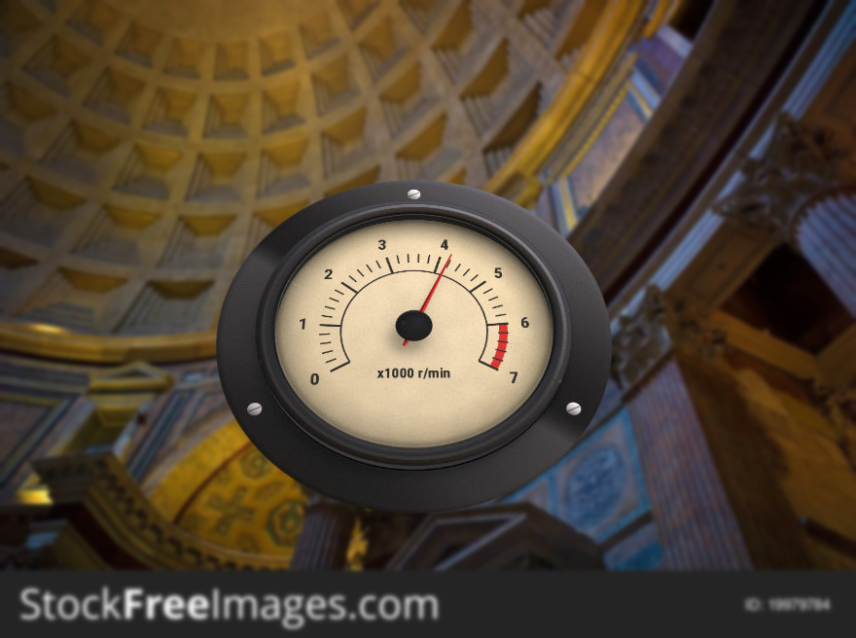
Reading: 4200; rpm
